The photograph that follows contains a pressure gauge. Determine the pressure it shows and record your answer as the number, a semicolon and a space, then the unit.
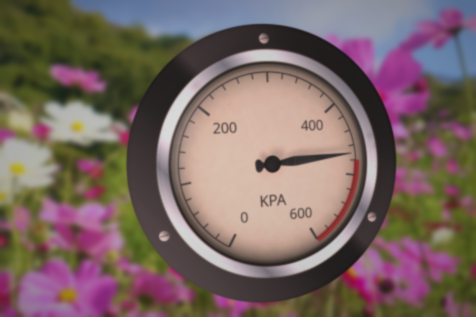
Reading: 470; kPa
